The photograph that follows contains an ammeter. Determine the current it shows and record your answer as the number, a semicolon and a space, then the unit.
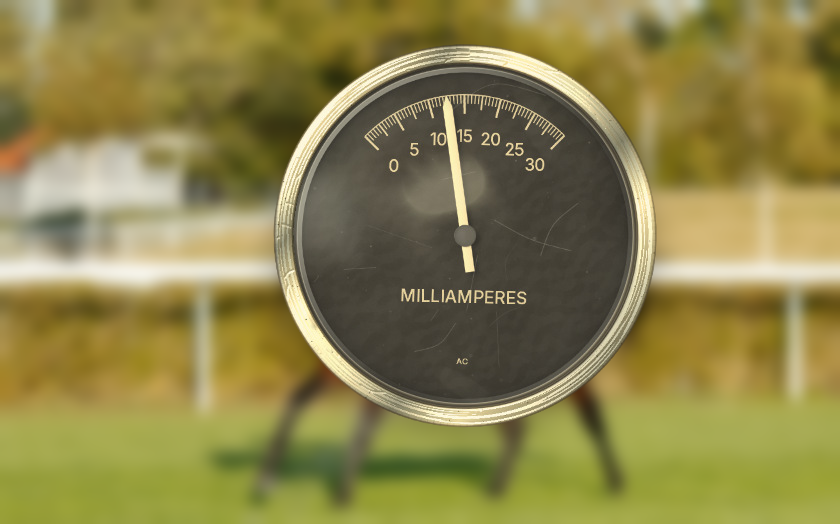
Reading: 12.5; mA
